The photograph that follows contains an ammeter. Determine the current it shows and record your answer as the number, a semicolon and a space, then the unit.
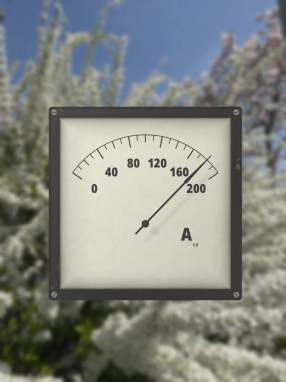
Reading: 180; A
